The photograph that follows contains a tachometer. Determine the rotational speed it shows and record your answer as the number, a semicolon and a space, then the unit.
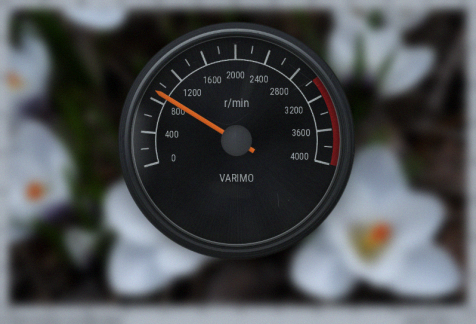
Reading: 900; rpm
